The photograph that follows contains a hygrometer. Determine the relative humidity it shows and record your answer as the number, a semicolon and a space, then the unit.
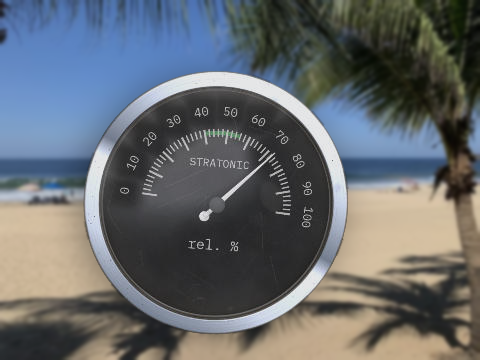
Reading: 72; %
